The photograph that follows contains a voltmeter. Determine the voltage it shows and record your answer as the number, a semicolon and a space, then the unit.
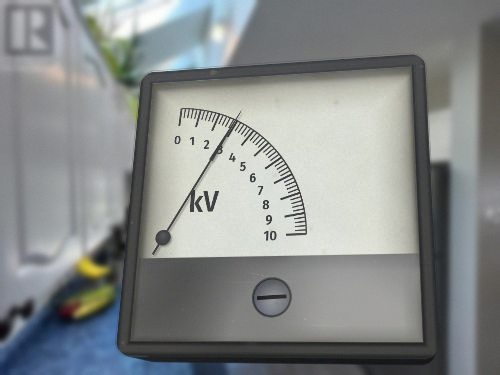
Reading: 3; kV
